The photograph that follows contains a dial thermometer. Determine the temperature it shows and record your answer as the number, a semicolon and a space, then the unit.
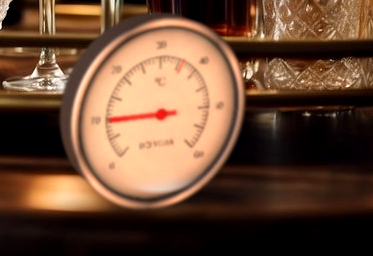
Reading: 10; °C
